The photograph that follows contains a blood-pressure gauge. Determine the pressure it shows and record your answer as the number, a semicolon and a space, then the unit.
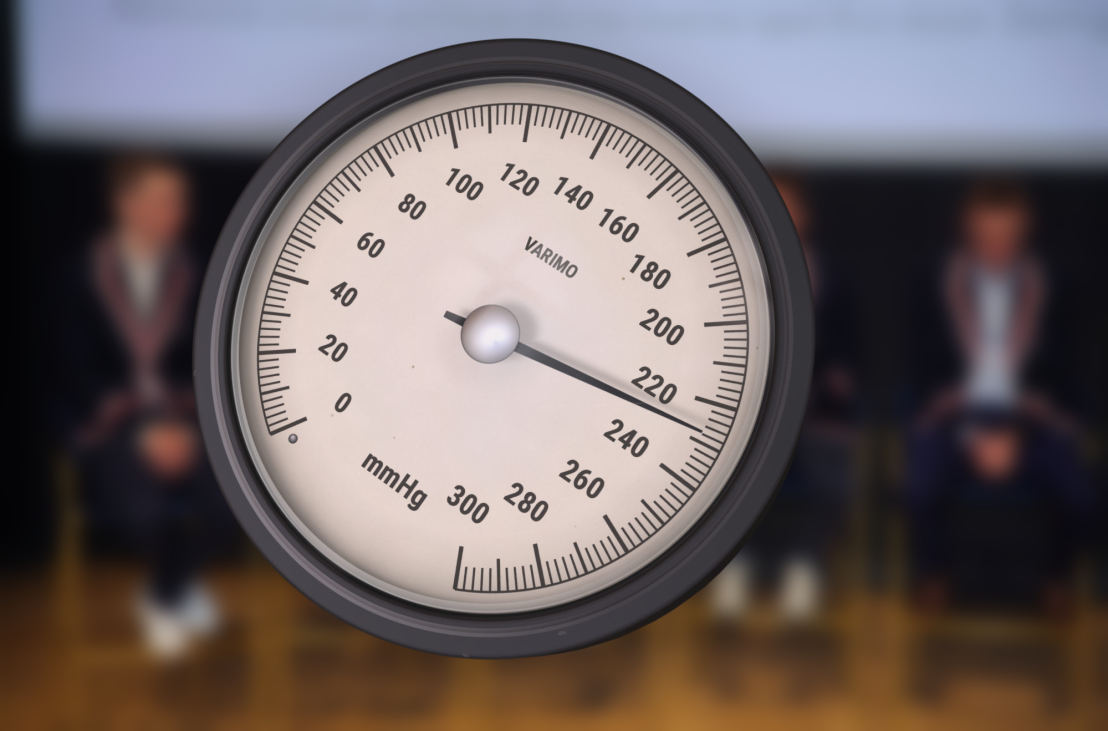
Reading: 228; mmHg
